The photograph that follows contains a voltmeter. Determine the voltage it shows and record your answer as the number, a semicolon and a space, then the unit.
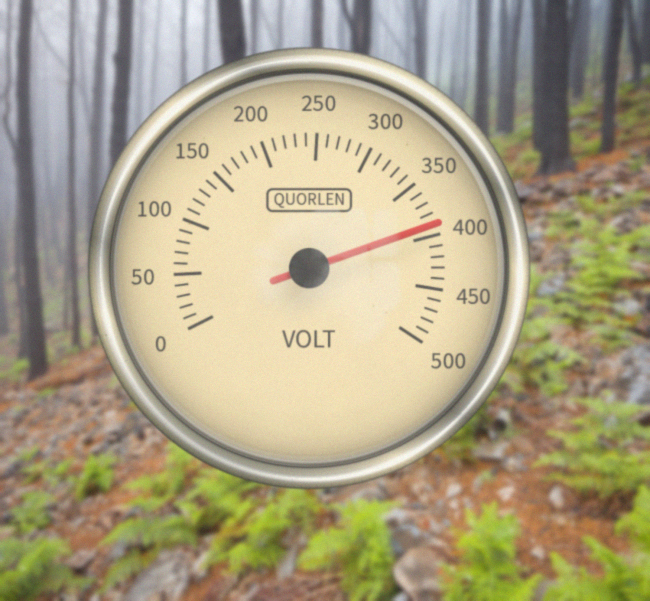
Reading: 390; V
